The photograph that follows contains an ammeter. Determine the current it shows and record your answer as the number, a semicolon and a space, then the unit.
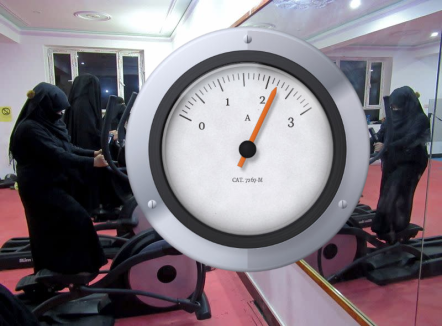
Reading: 2.2; A
